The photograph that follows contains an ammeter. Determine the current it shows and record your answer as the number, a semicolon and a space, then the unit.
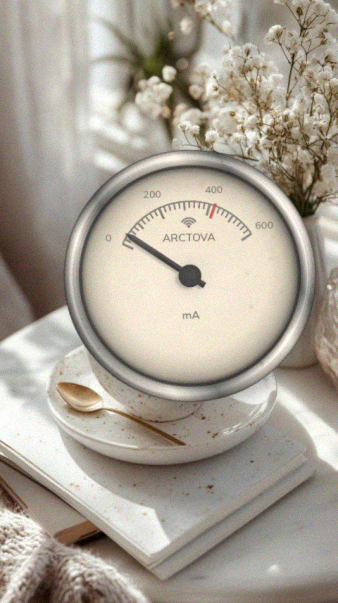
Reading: 40; mA
